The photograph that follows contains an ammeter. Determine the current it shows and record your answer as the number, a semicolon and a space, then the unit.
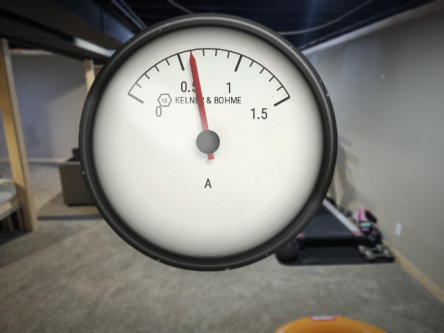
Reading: 0.6; A
